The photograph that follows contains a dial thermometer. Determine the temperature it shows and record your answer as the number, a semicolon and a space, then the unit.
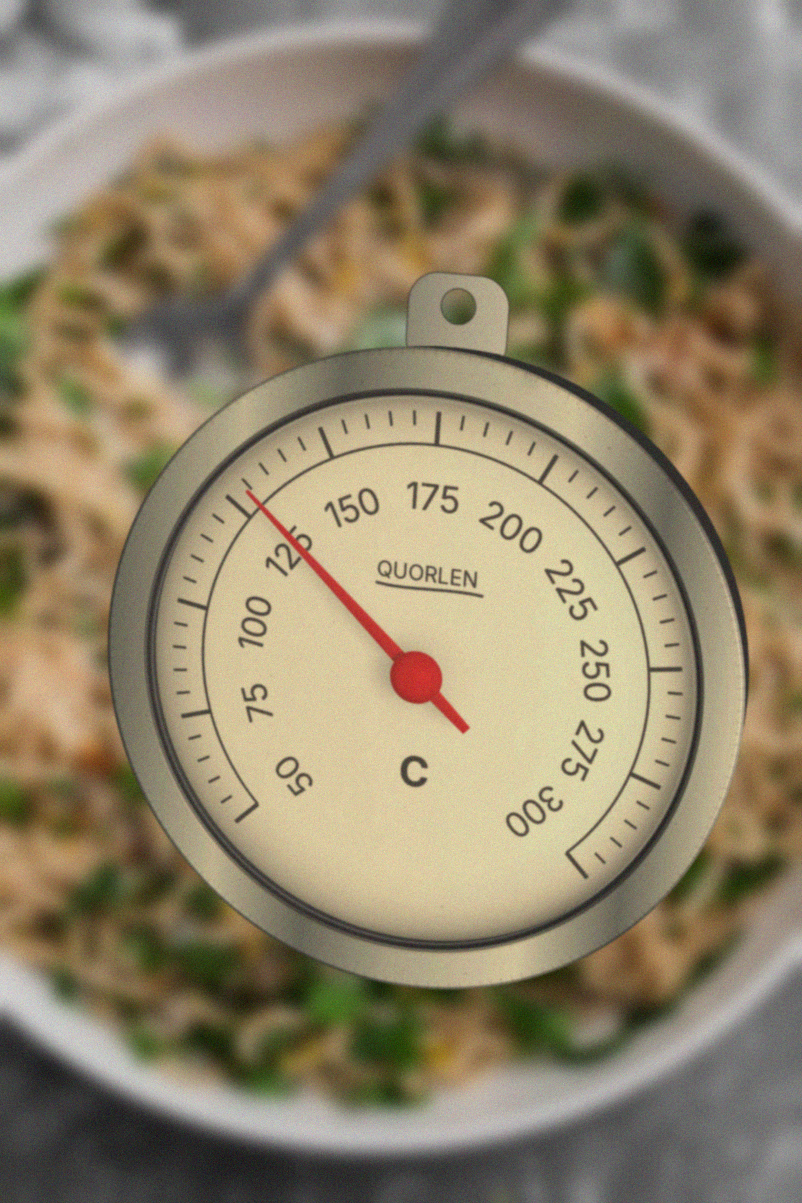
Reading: 130; °C
